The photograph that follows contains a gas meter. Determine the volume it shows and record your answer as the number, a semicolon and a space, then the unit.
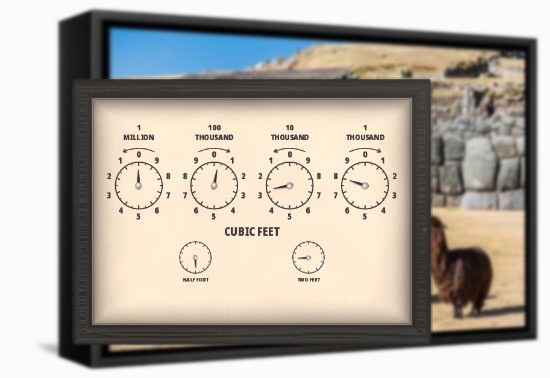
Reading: 2800; ft³
